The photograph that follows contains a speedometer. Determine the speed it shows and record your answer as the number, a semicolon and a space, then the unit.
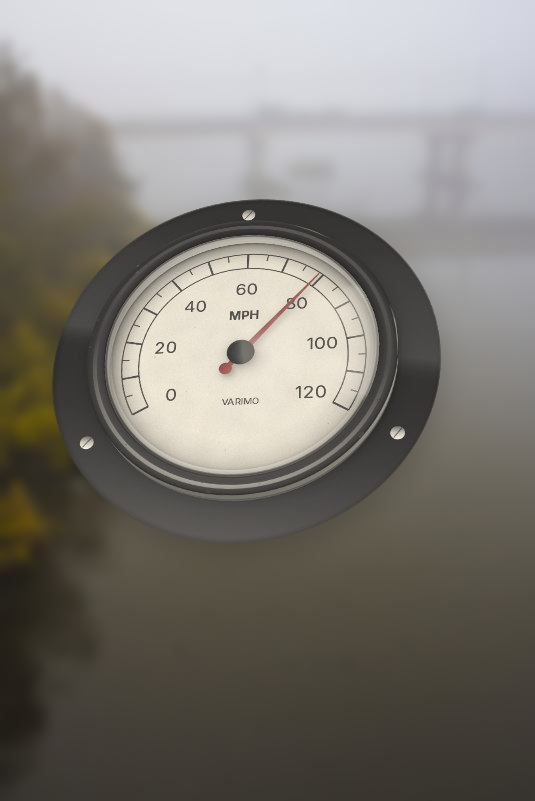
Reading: 80; mph
